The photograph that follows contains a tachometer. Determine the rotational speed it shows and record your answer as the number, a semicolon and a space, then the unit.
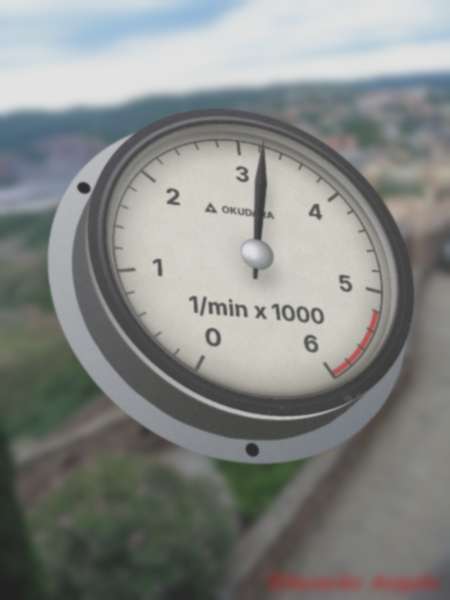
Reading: 3200; rpm
